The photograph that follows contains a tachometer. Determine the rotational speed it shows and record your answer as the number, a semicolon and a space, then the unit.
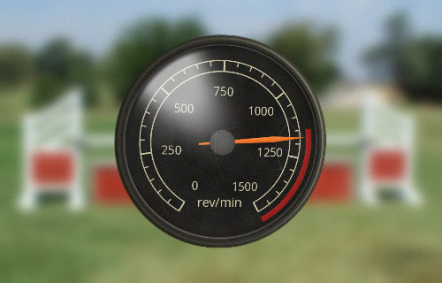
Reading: 1175; rpm
